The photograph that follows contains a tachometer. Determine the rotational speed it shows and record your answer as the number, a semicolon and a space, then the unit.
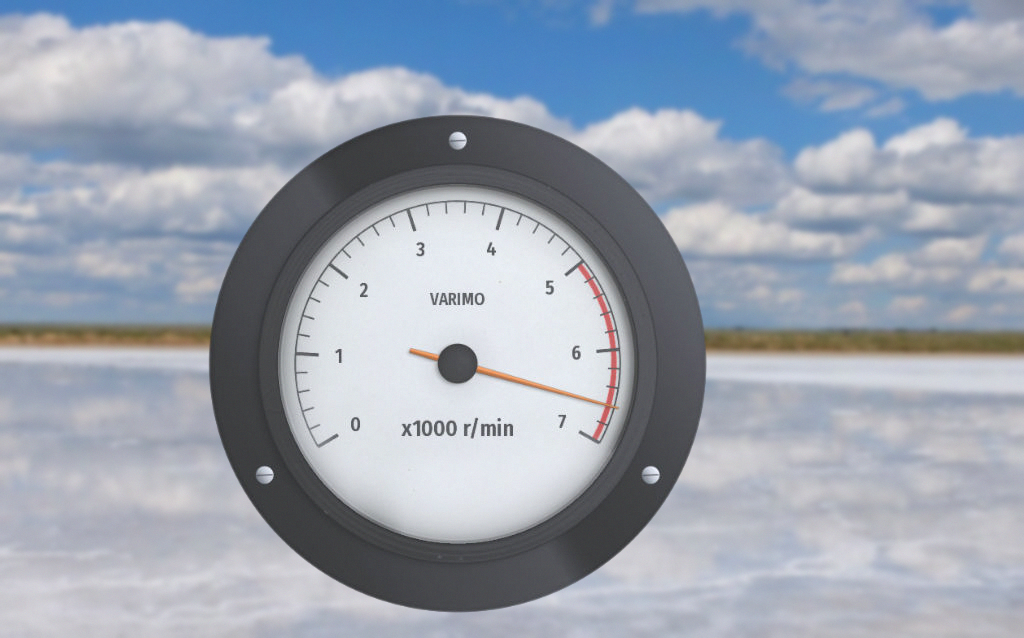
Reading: 6600; rpm
